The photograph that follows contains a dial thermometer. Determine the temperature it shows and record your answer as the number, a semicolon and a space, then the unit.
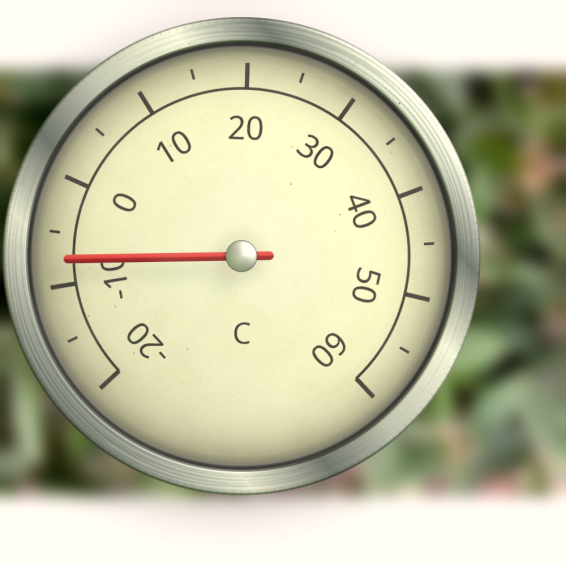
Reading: -7.5; °C
